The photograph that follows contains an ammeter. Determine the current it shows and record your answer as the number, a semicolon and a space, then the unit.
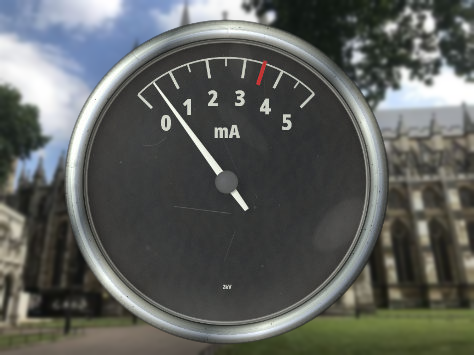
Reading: 0.5; mA
